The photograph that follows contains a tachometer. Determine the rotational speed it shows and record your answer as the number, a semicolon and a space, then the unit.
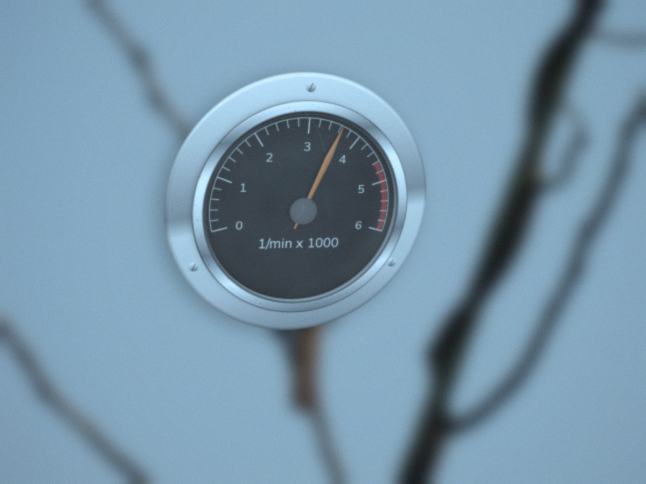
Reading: 3600; rpm
